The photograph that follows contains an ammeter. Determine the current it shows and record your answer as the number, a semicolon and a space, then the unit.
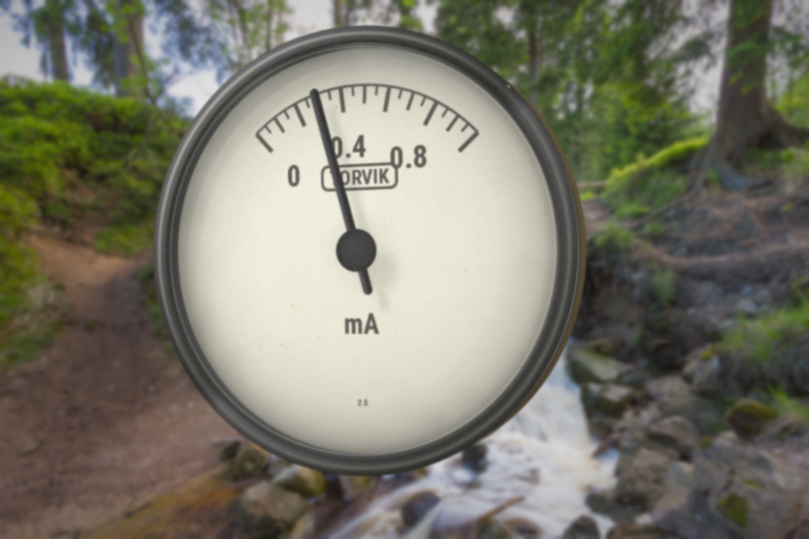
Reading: 0.3; mA
